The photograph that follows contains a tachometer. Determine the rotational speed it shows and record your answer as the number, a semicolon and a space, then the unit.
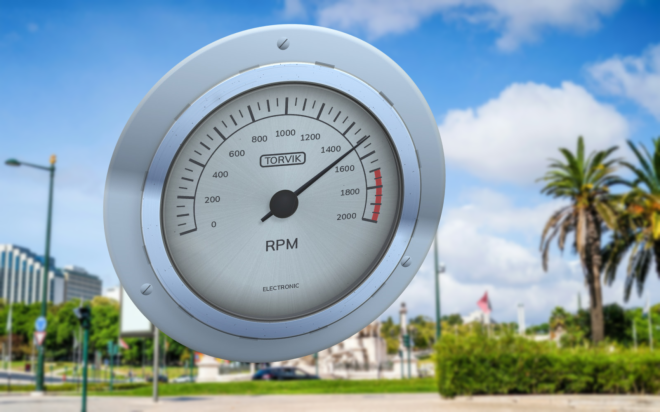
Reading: 1500; rpm
